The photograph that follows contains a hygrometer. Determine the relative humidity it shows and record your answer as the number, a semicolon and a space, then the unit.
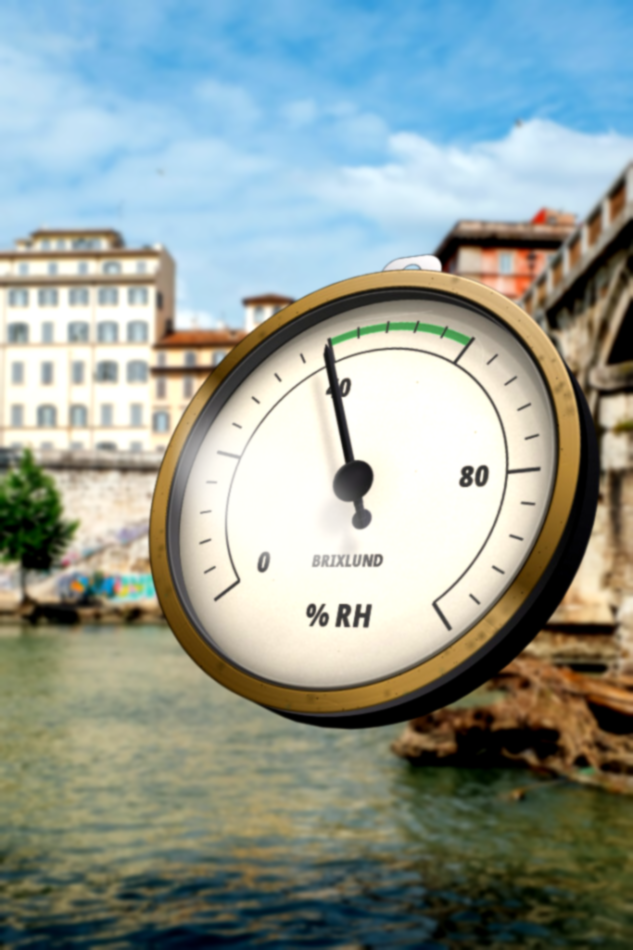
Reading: 40; %
